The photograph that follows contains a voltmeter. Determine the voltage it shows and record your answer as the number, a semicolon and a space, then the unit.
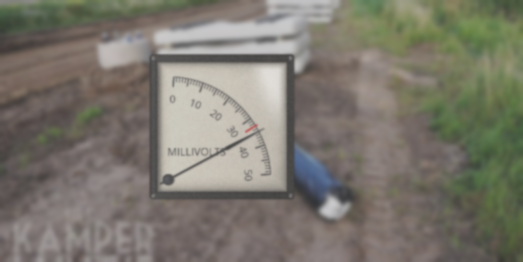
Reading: 35; mV
